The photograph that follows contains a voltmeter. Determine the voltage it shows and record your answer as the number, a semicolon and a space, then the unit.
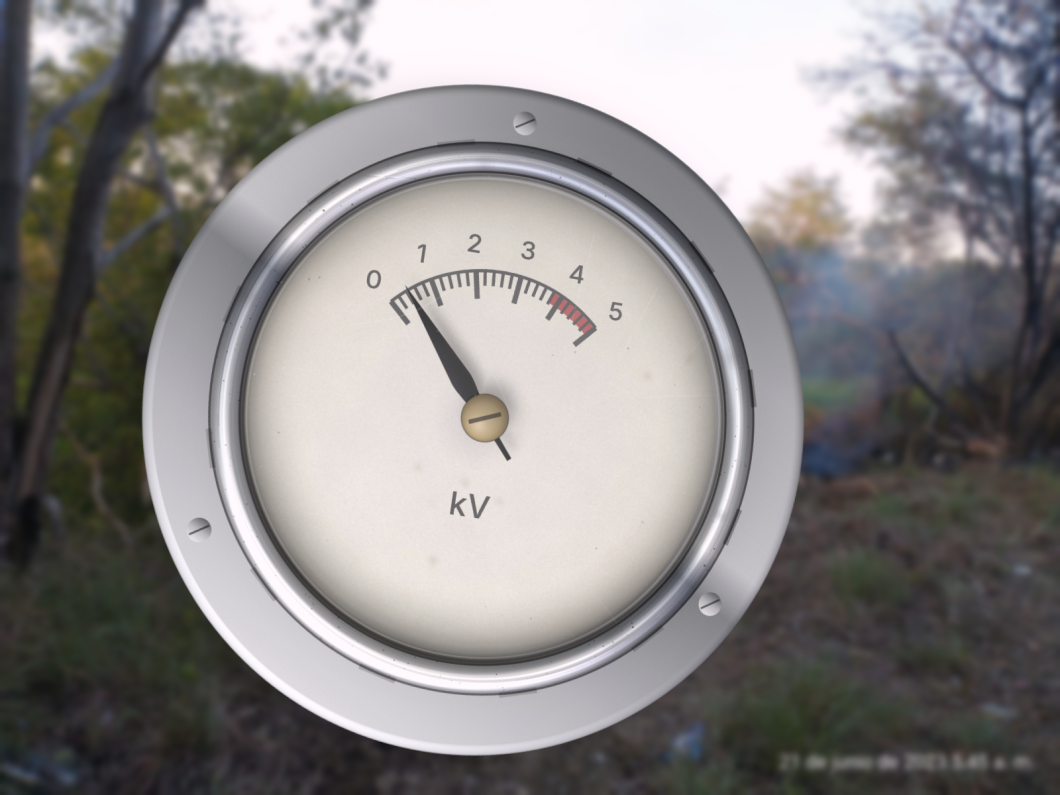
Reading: 0.4; kV
